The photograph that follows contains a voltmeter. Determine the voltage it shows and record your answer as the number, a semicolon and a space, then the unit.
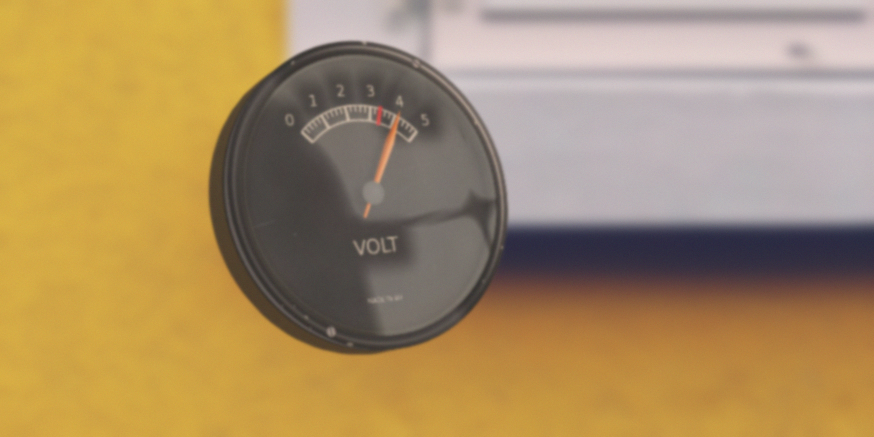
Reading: 4; V
